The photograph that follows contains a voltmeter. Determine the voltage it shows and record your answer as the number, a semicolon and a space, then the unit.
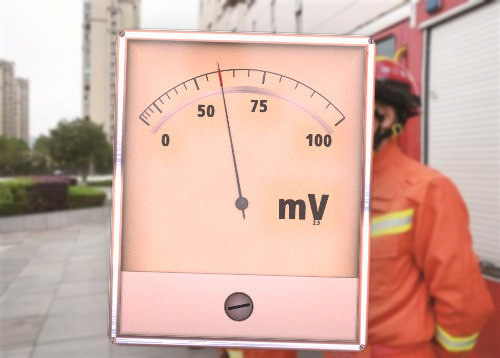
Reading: 60; mV
